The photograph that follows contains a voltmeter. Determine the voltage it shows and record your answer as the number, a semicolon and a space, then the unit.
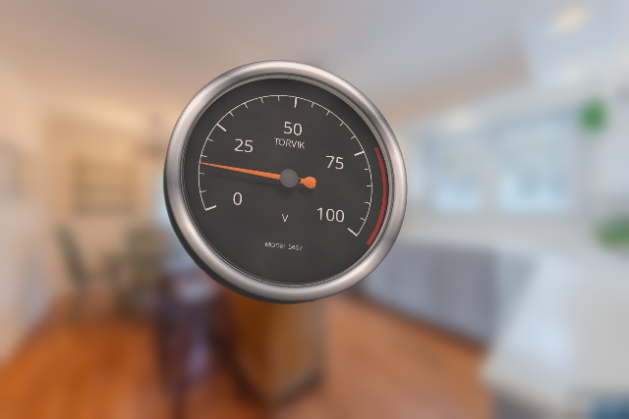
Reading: 12.5; V
